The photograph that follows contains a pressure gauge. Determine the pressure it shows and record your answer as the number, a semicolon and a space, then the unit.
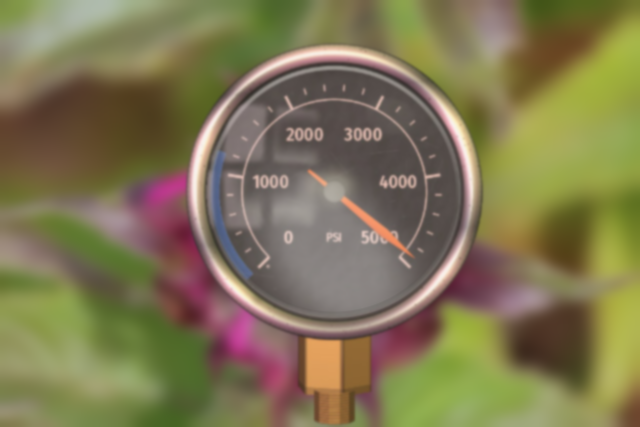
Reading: 4900; psi
